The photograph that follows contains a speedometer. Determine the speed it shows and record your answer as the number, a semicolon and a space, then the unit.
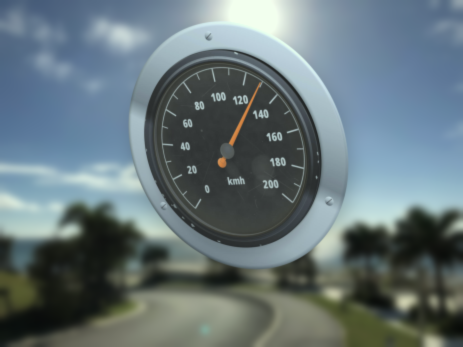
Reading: 130; km/h
